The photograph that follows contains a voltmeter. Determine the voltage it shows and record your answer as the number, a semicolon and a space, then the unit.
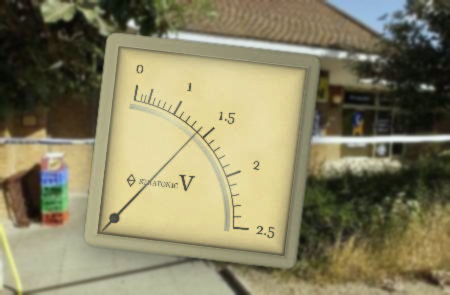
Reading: 1.4; V
